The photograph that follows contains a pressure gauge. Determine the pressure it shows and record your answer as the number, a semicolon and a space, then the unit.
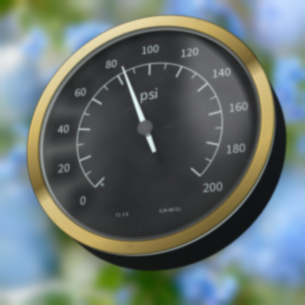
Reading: 85; psi
